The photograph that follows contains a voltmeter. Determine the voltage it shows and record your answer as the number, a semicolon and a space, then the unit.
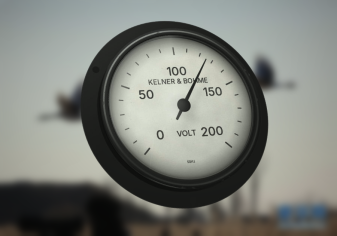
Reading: 125; V
